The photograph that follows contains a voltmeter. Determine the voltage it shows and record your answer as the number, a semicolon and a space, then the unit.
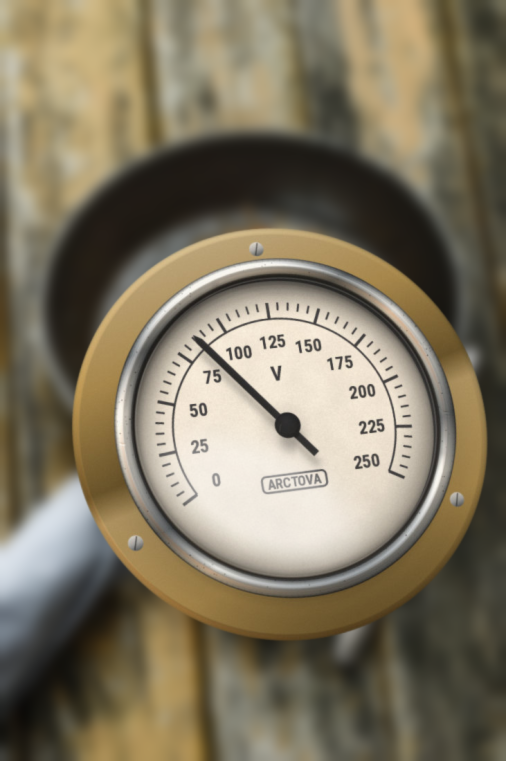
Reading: 85; V
